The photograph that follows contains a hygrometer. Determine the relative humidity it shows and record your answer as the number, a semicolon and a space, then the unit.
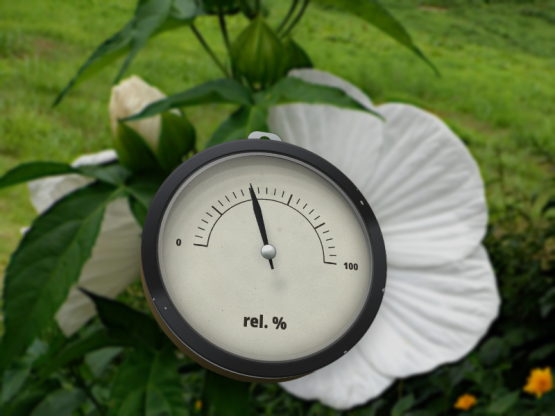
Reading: 40; %
